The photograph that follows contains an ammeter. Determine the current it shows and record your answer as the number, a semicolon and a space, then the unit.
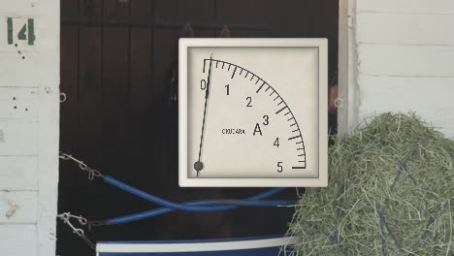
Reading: 0.2; A
